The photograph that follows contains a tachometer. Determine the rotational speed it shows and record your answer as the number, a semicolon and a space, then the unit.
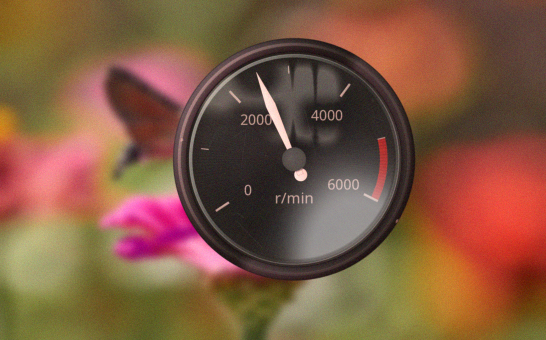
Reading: 2500; rpm
